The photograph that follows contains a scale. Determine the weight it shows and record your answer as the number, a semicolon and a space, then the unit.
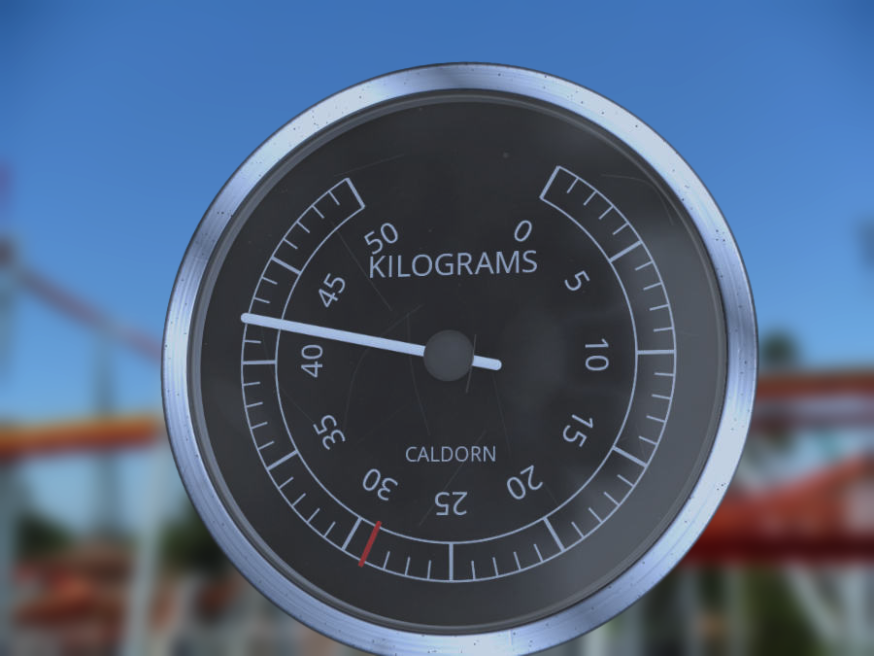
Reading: 42; kg
